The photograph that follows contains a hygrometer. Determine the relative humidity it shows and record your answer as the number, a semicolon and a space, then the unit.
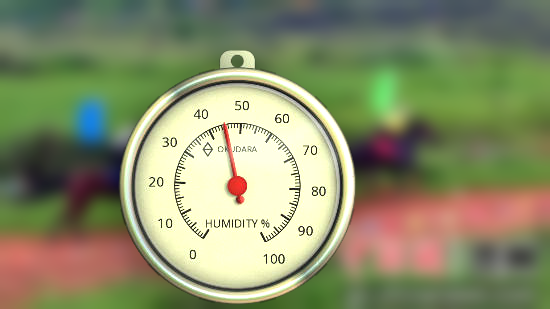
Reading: 45; %
